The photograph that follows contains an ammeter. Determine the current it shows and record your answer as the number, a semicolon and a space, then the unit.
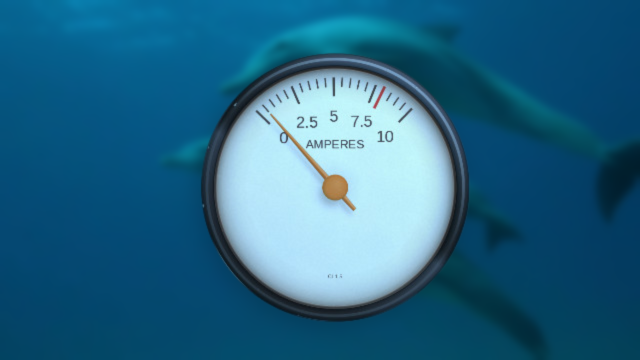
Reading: 0.5; A
